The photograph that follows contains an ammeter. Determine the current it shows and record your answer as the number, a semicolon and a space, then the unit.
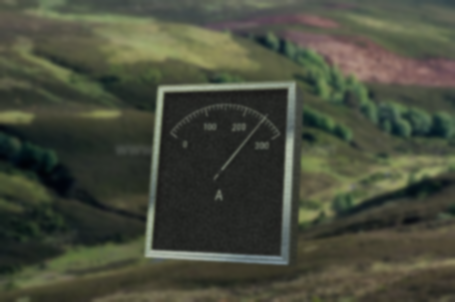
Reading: 250; A
